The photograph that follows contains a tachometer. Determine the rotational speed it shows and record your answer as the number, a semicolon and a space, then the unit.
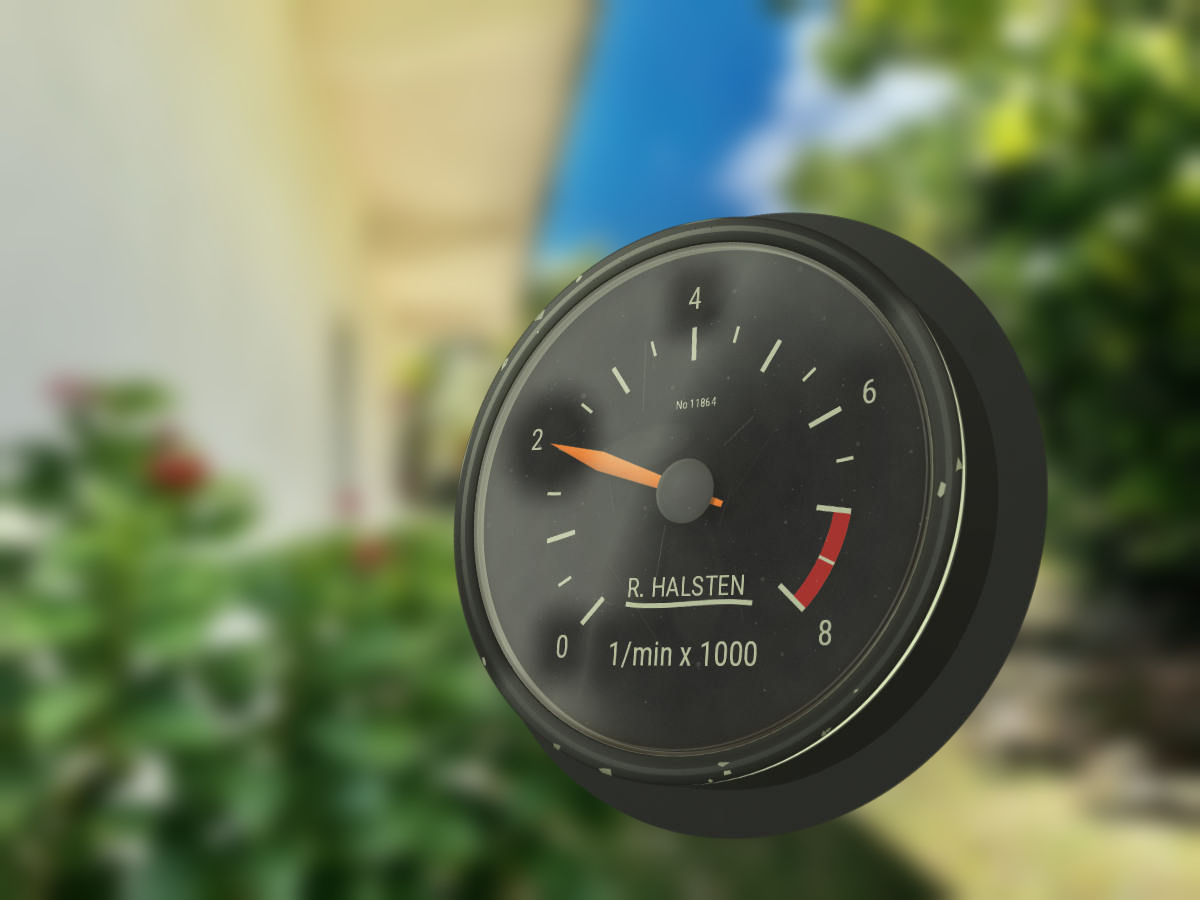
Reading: 2000; rpm
